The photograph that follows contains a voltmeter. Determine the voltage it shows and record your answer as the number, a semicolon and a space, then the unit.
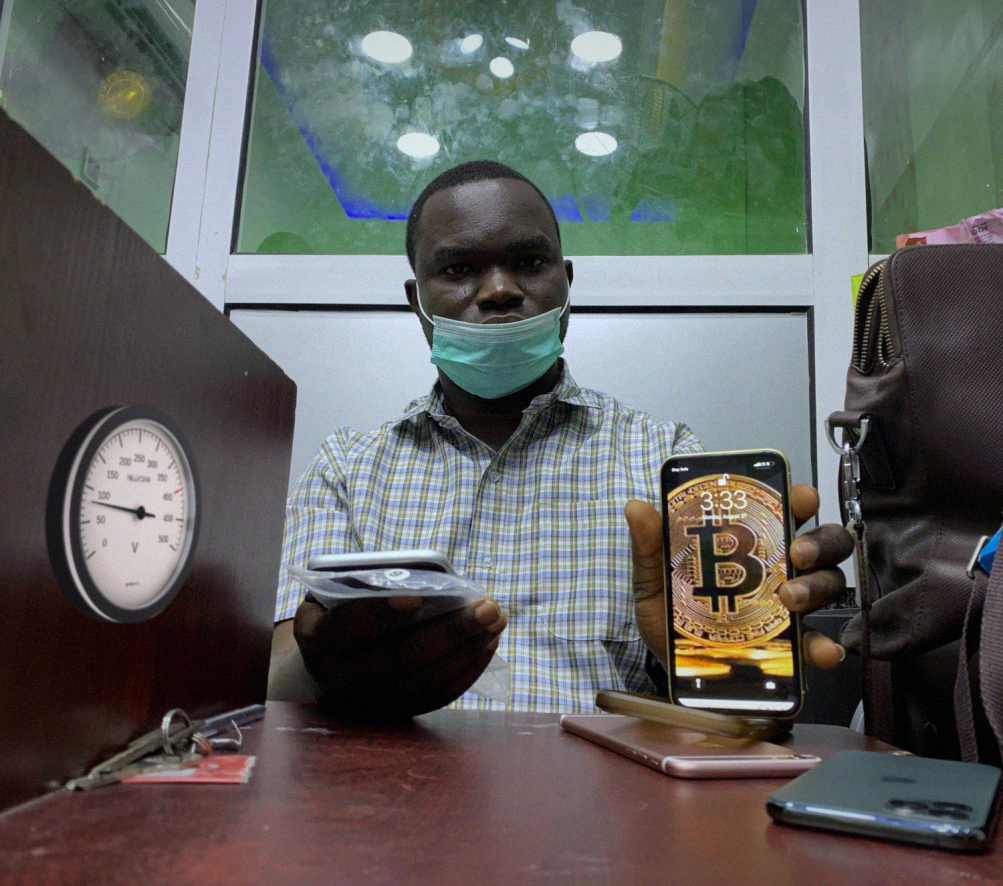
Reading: 80; V
